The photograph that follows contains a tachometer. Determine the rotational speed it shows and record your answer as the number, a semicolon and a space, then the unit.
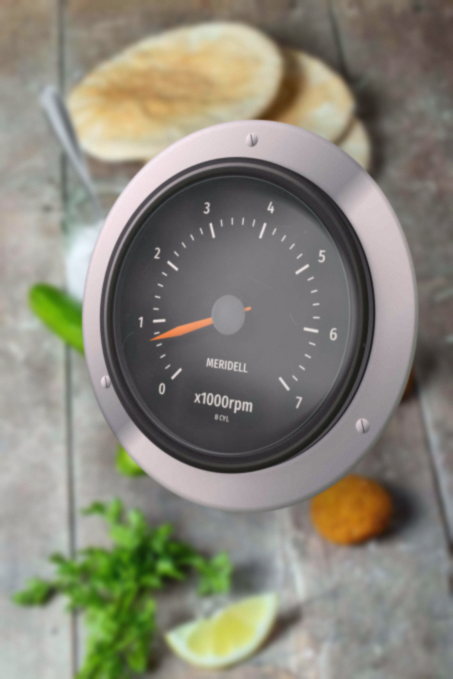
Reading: 700; rpm
